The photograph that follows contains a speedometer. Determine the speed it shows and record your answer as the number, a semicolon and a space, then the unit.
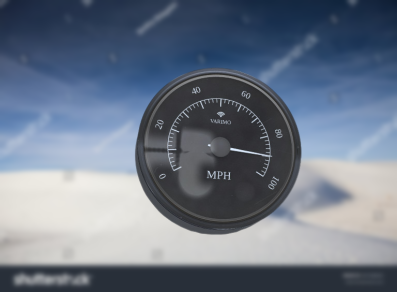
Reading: 90; mph
